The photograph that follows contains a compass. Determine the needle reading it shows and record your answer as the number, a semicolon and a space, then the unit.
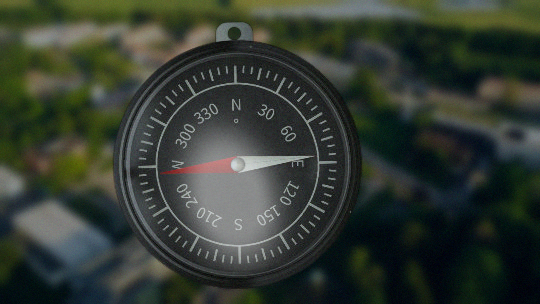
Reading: 265; °
